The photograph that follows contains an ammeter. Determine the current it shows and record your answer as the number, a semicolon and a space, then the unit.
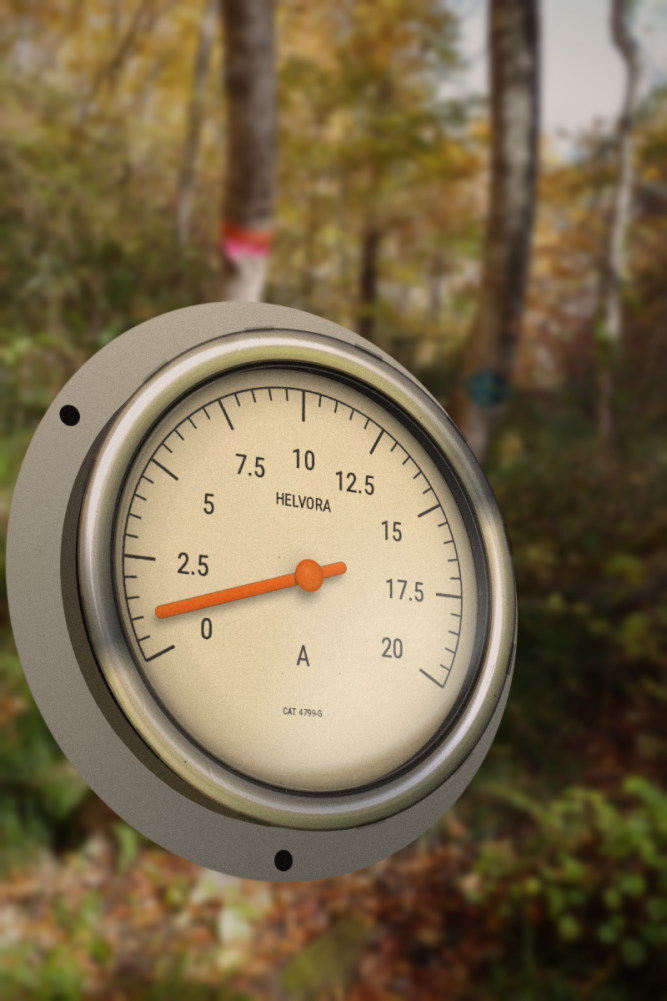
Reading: 1; A
